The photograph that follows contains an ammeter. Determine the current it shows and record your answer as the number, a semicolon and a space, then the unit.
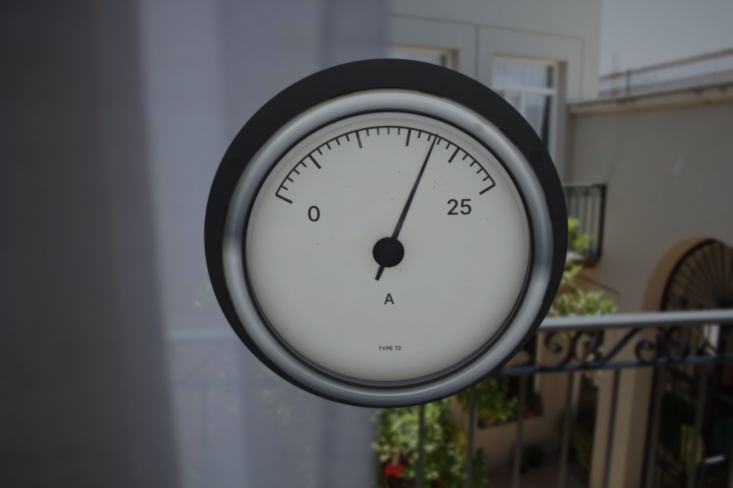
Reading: 17.5; A
